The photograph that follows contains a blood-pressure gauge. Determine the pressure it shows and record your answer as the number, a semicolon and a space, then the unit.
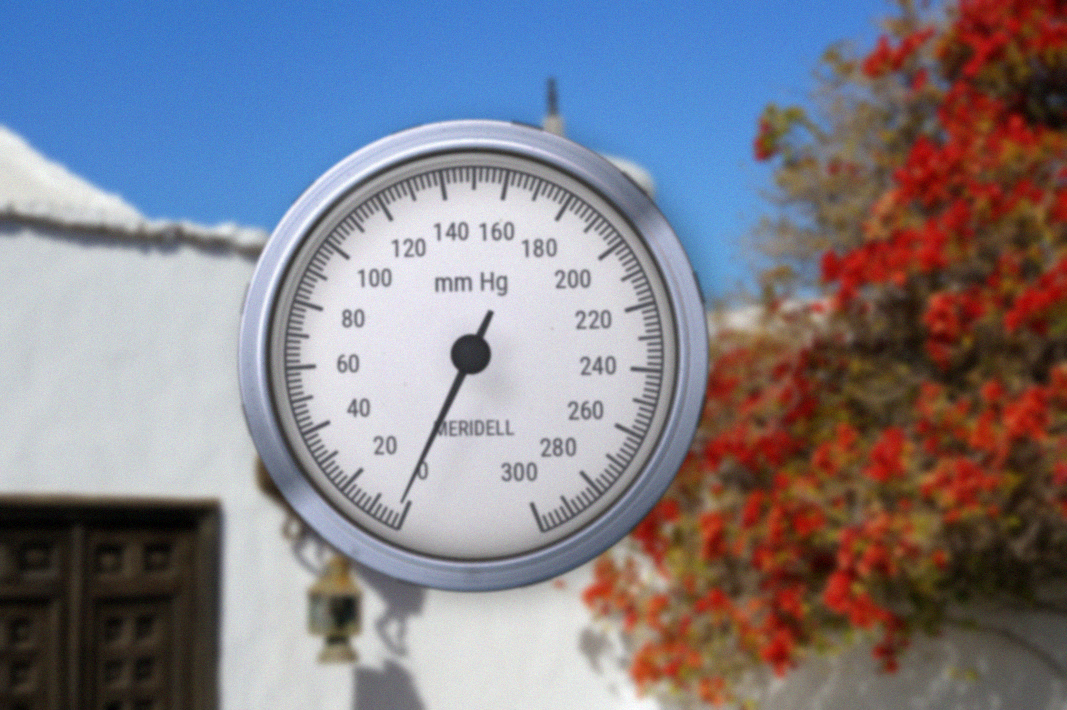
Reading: 2; mmHg
